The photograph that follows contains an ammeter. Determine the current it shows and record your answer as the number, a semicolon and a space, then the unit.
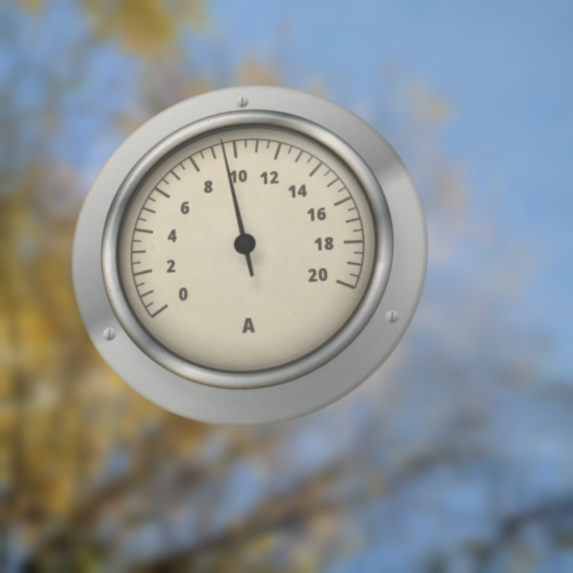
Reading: 9.5; A
